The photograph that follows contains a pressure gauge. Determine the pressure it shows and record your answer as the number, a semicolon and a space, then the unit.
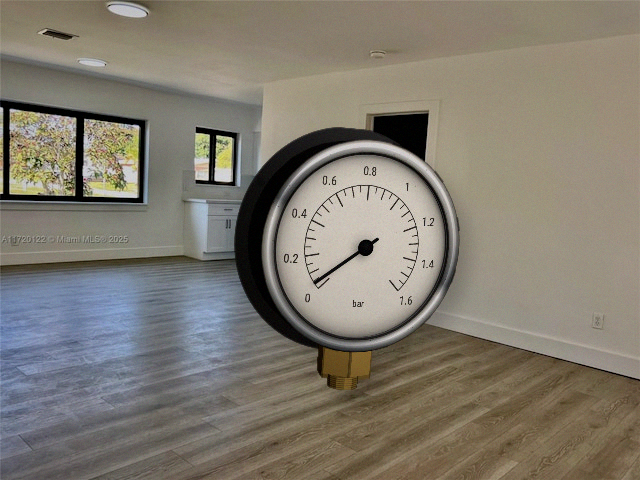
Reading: 0.05; bar
